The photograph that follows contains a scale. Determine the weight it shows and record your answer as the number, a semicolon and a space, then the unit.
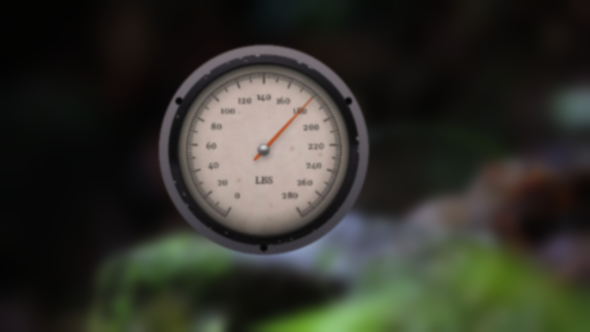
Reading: 180; lb
